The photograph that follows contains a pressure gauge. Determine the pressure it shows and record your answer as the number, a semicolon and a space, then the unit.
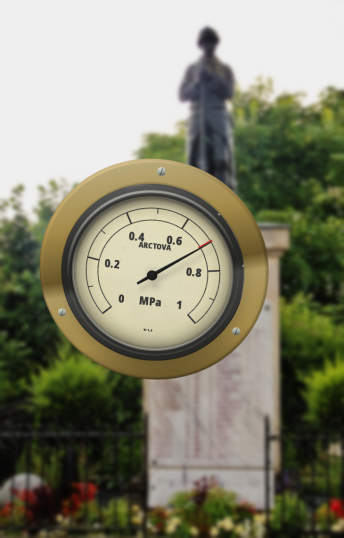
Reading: 0.7; MPa
